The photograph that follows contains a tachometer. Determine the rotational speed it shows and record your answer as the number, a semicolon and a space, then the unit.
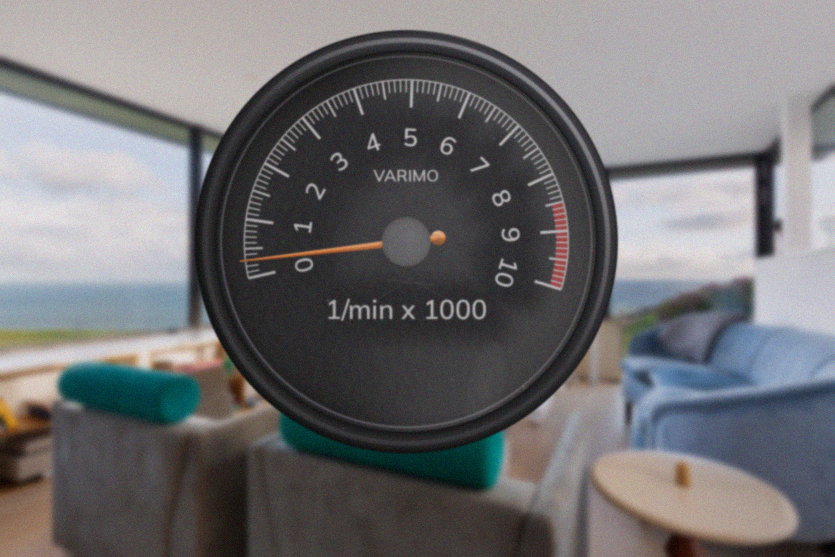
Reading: 300; rpm
